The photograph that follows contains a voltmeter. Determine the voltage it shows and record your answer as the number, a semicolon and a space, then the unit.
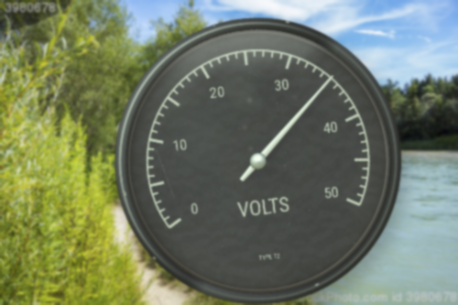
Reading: 35; V
